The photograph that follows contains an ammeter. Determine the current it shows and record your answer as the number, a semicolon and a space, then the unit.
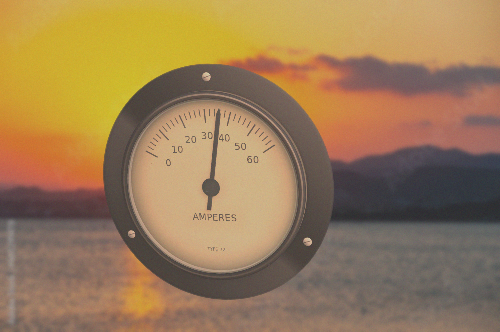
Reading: 36; A
